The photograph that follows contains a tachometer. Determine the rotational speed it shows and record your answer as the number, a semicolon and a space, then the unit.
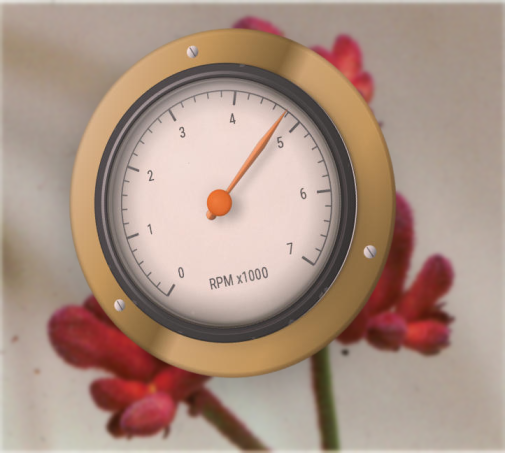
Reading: 4800; rpm
